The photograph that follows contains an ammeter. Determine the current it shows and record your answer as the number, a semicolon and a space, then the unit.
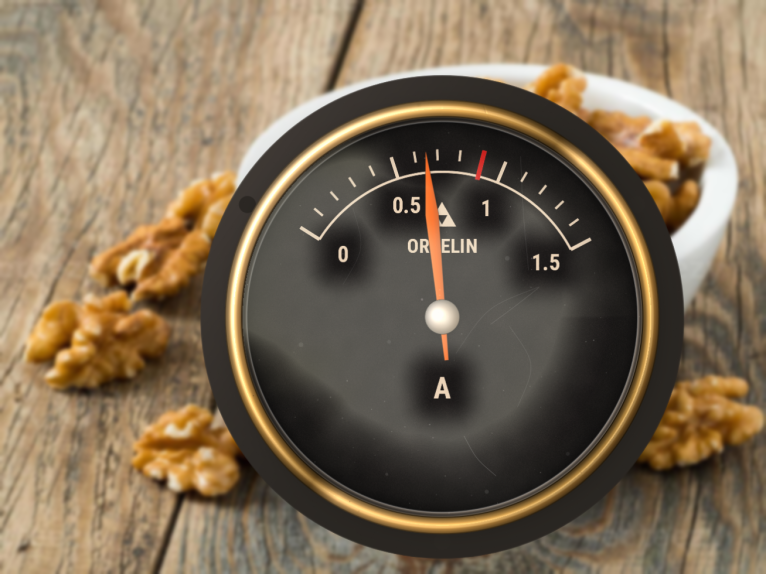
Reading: 0.65; A
